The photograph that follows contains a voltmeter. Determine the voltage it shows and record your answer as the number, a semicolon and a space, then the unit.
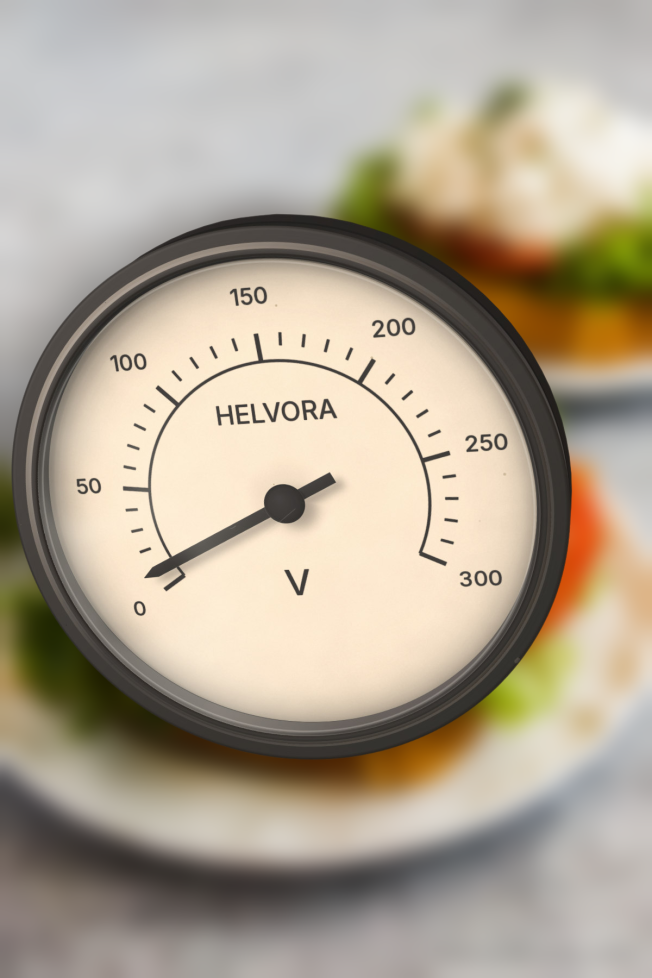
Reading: 10; V
